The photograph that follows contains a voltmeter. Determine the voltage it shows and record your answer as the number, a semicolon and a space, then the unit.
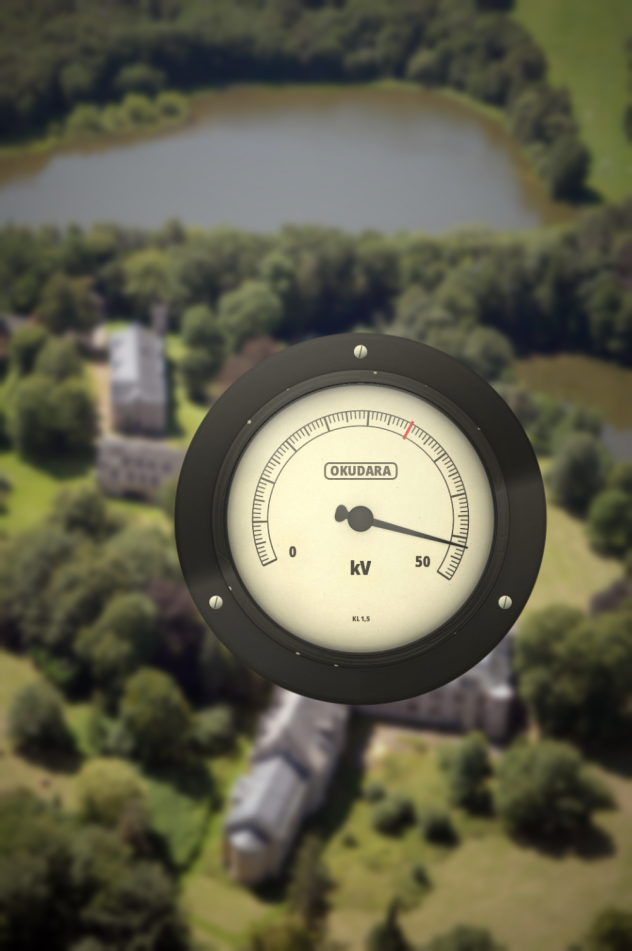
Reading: 46; kV
